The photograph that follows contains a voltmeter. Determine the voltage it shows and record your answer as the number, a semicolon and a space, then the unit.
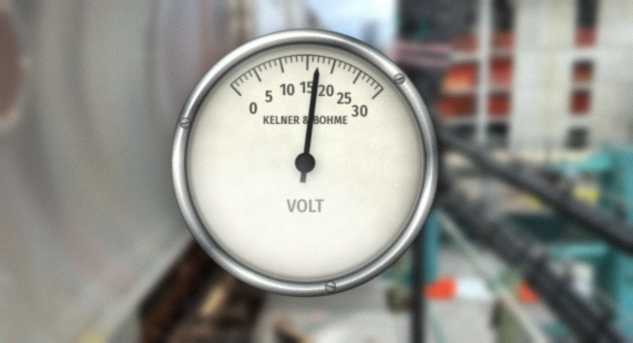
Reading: 17; V
